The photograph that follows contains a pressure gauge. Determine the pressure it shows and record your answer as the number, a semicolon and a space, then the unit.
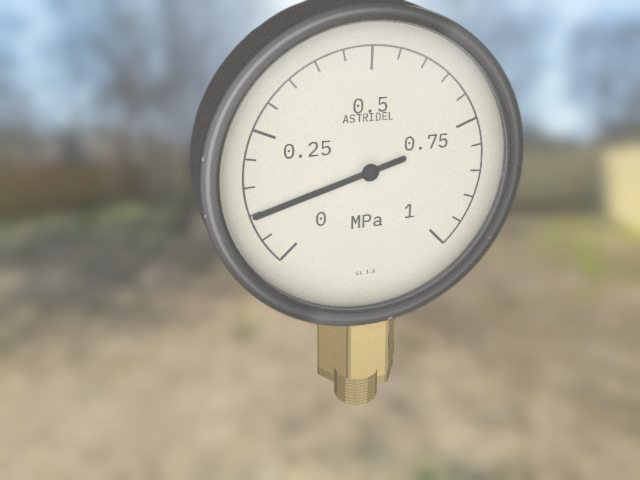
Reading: 0.1; MPa
